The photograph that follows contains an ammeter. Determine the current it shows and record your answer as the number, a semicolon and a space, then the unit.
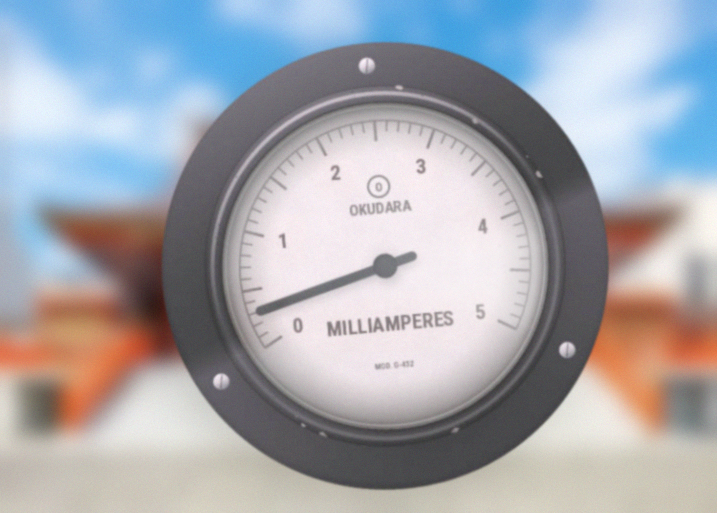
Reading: 0.3; mA
